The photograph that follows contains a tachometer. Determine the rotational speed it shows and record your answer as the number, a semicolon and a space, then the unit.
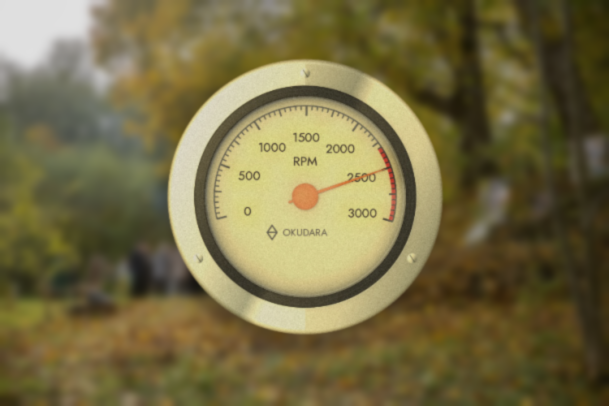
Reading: 2500; rpm
